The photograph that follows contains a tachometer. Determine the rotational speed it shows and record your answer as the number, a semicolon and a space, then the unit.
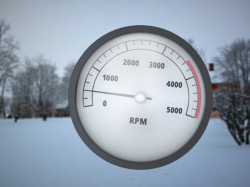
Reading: 400; rpm
